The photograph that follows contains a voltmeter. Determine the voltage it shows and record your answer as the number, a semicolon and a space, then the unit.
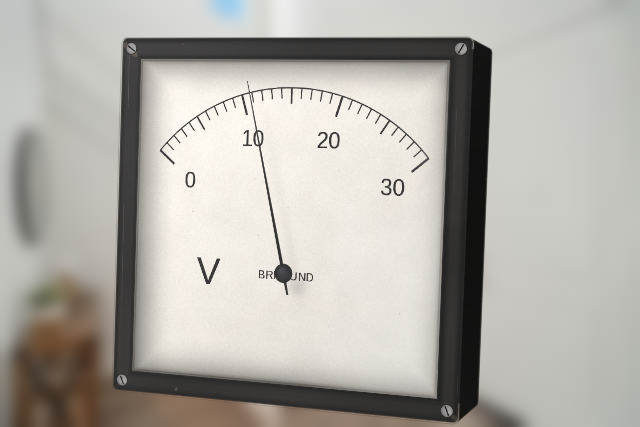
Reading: 11; V
